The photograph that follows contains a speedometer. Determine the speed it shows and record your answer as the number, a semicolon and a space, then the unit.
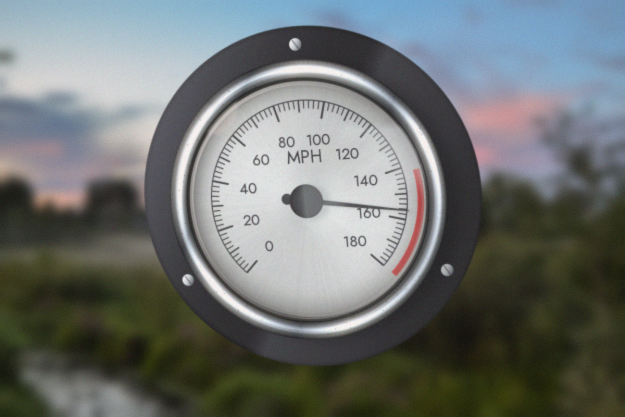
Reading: 156; mph
